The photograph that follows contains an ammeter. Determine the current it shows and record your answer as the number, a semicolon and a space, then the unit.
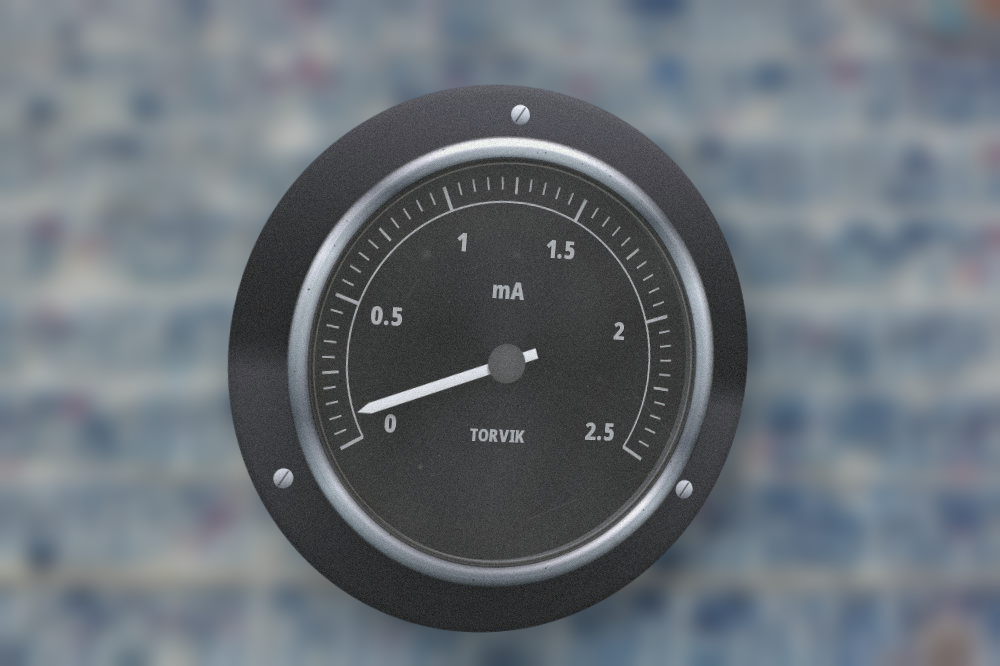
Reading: 0.1; mA
